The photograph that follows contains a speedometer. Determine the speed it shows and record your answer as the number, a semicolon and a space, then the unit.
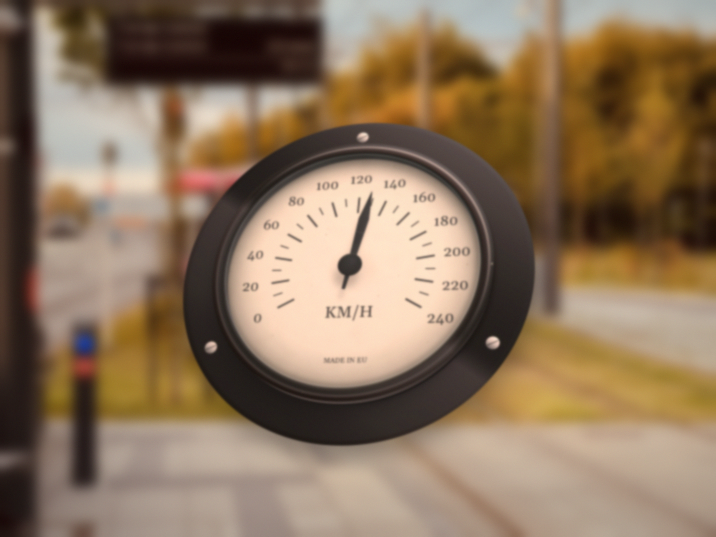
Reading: 130; km/h
